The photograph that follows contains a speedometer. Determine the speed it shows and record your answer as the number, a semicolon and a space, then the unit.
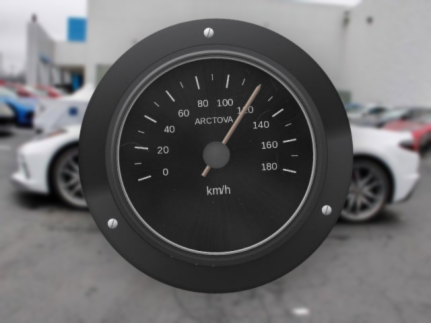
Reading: 120; km/h
